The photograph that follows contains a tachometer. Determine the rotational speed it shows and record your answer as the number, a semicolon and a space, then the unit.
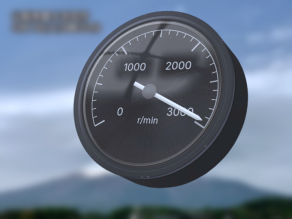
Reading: 2950; rpm
